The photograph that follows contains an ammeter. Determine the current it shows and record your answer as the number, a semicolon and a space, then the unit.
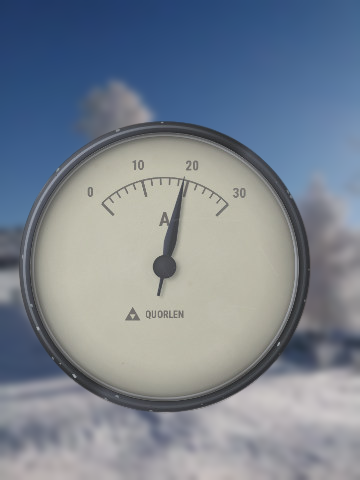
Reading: 19; A
